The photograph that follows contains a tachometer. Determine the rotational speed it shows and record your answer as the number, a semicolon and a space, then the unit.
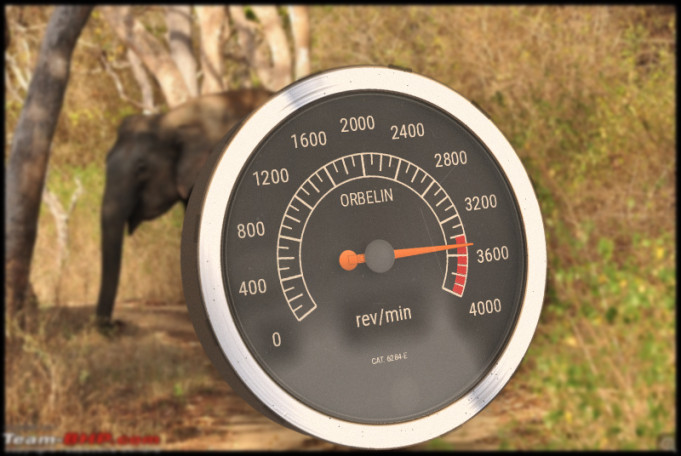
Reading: 3500; rpm
